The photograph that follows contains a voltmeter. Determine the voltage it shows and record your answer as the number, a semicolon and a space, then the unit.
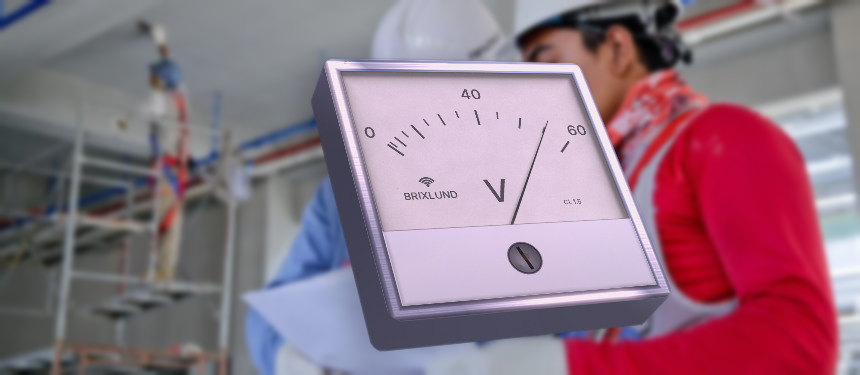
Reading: 55; V
